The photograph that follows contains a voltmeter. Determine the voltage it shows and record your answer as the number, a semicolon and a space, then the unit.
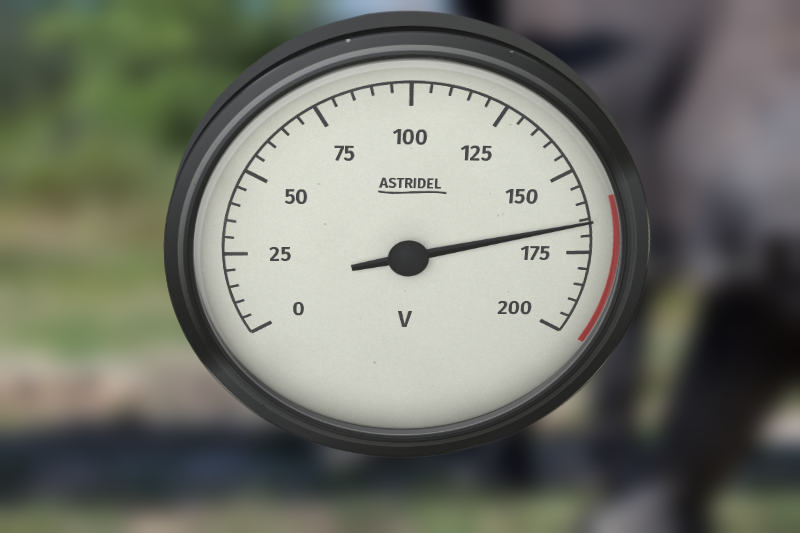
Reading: 165; V
